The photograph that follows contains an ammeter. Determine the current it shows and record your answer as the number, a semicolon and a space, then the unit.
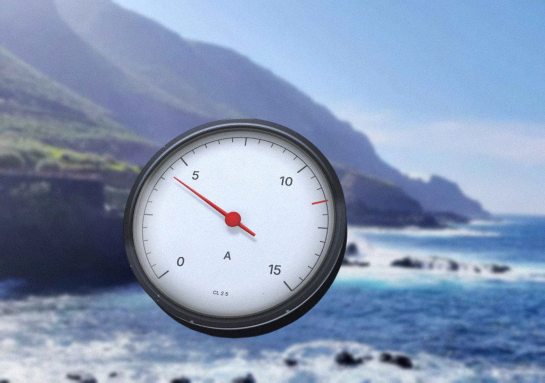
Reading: 4.25; A
